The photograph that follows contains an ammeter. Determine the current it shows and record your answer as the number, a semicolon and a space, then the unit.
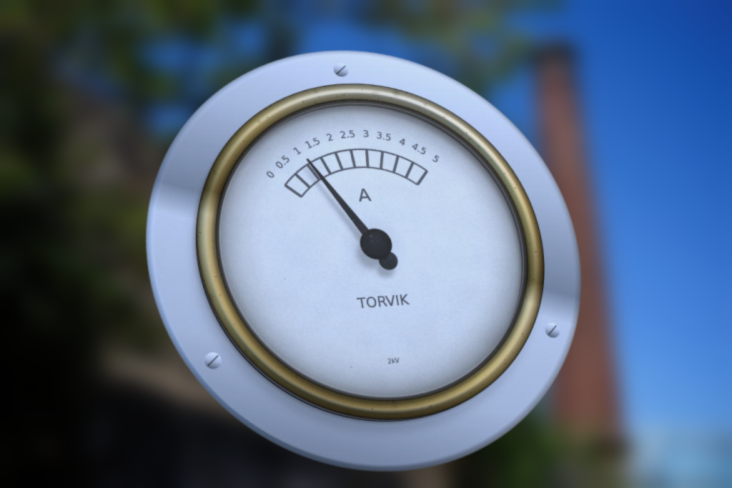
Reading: 1; A
